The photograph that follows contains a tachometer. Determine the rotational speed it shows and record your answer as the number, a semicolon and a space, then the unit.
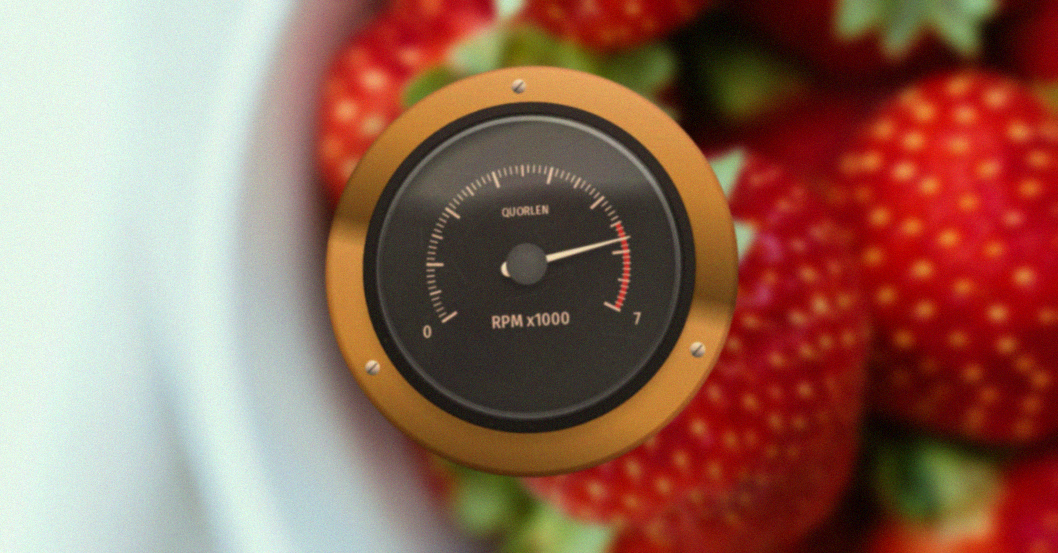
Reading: 5800; rpm
